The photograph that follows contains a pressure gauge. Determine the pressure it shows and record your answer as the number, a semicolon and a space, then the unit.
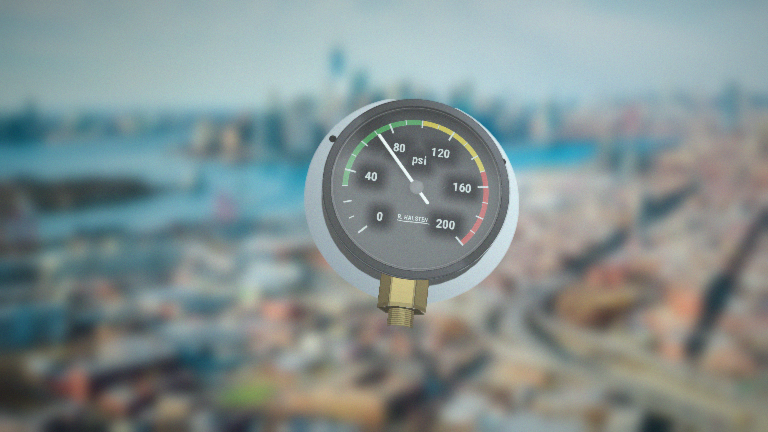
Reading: 70; psi
